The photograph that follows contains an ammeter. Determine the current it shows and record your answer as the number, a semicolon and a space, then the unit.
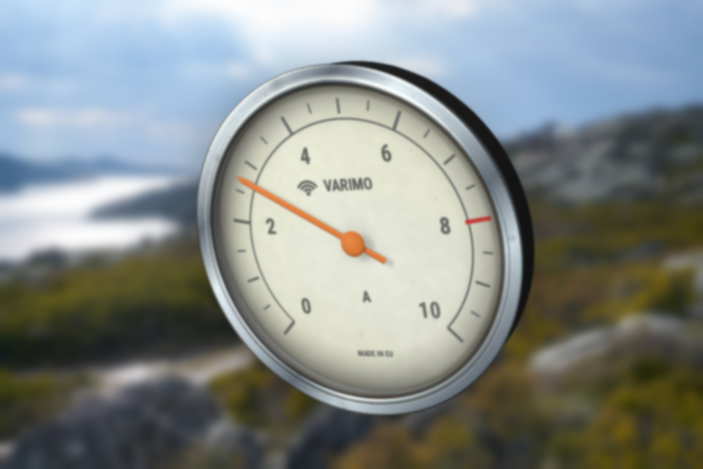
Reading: 2.75; A
